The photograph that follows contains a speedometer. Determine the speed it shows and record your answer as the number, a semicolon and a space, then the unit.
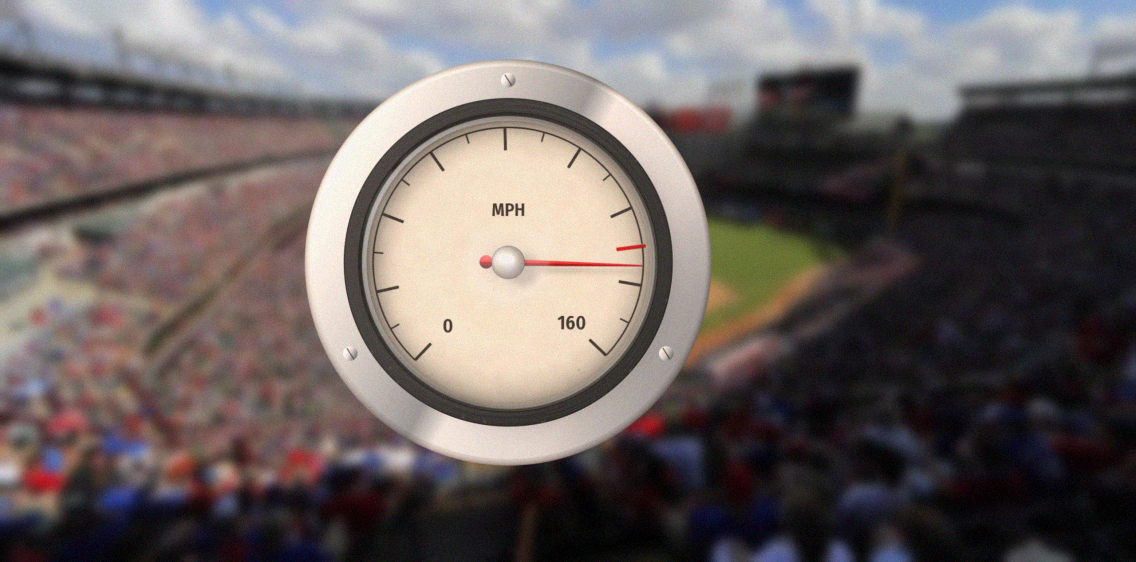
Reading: 135; mph
